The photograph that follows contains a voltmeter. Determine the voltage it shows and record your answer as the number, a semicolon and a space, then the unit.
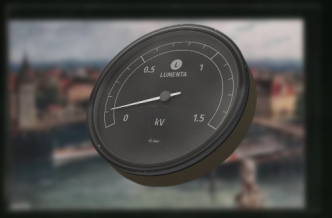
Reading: 0.1; kV
